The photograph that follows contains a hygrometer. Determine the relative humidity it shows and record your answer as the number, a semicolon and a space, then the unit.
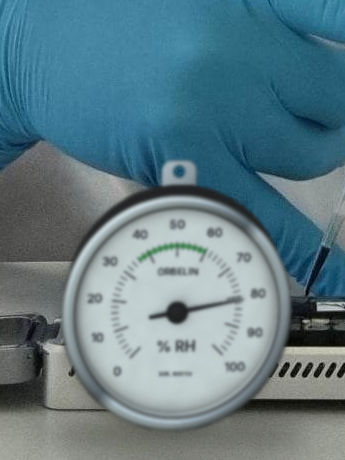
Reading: 80; %
